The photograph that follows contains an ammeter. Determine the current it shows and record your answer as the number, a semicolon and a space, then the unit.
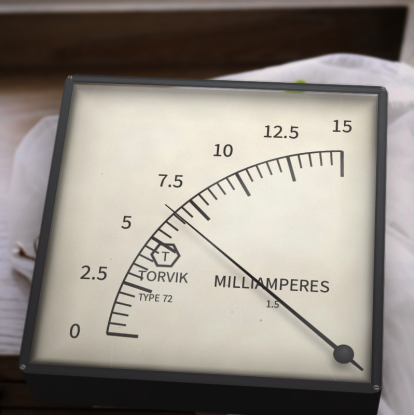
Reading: 6.5; mA
